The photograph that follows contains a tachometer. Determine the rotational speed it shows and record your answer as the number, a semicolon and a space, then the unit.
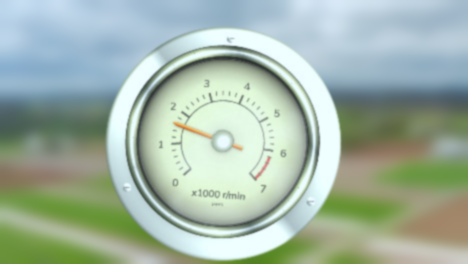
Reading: 1600; rpm
